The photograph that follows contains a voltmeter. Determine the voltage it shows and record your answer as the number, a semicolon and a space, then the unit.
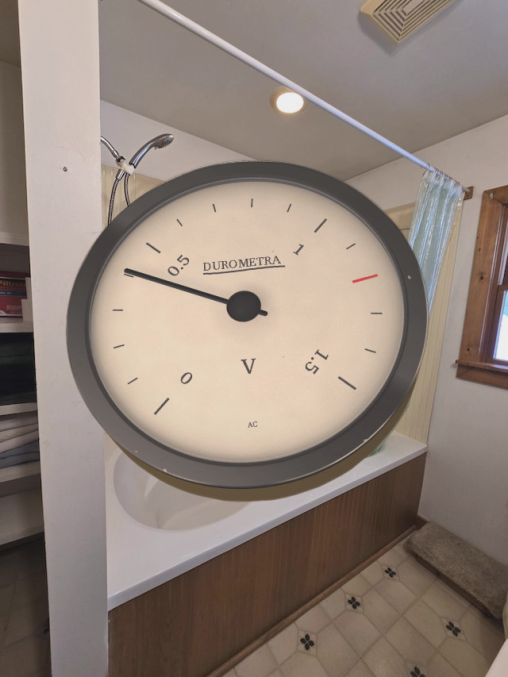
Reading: 0.4; V
